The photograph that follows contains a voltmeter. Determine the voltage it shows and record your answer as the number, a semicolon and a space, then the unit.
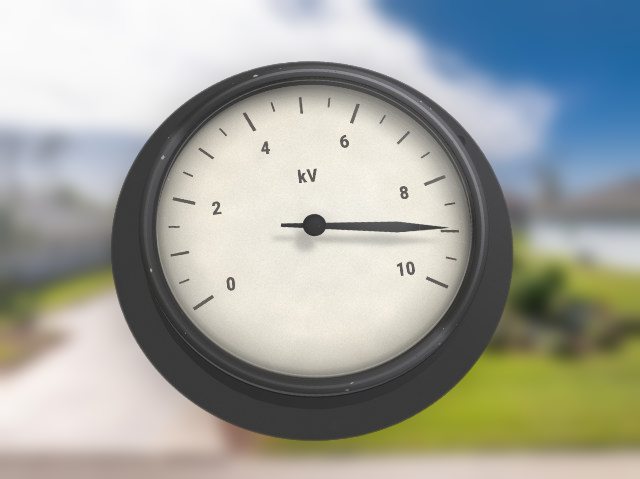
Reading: 9; kV
